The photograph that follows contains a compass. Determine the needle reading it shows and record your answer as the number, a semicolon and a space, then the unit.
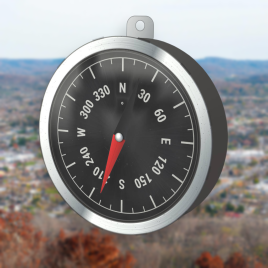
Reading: 200; °
